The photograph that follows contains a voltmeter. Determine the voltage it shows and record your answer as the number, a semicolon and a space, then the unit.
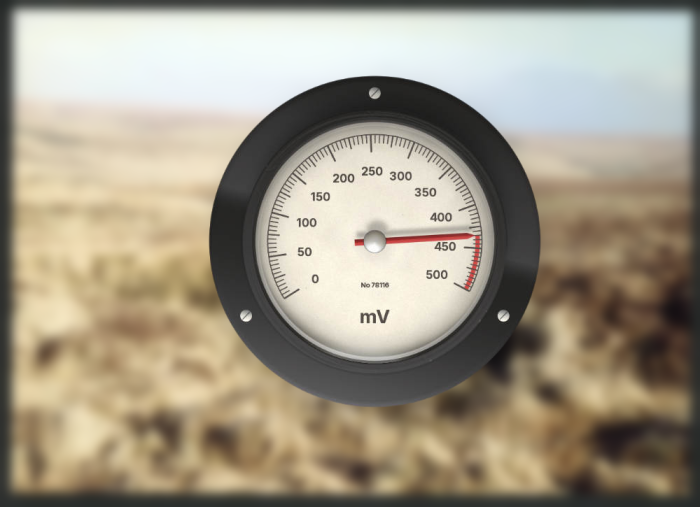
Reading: 435; mV
